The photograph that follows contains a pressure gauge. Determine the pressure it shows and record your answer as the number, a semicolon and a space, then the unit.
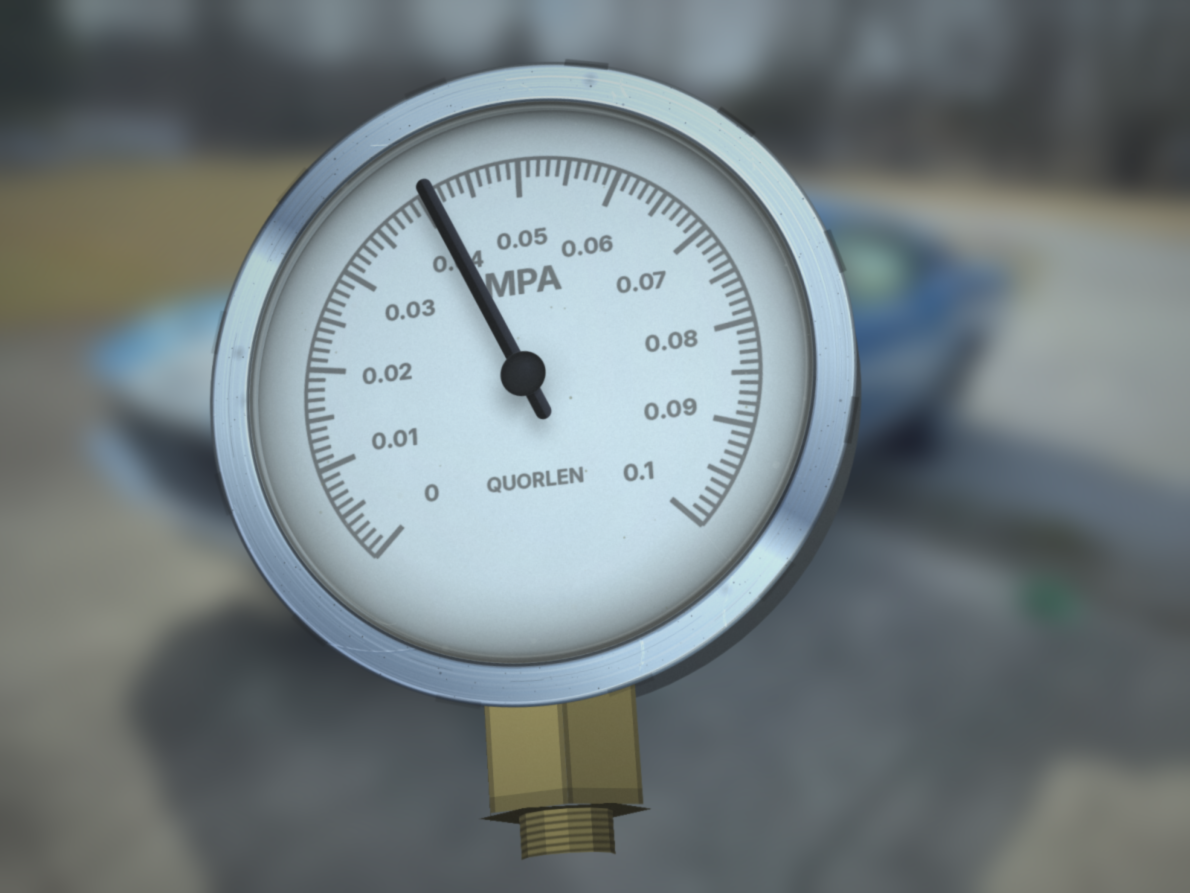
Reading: 0.041; MPa
